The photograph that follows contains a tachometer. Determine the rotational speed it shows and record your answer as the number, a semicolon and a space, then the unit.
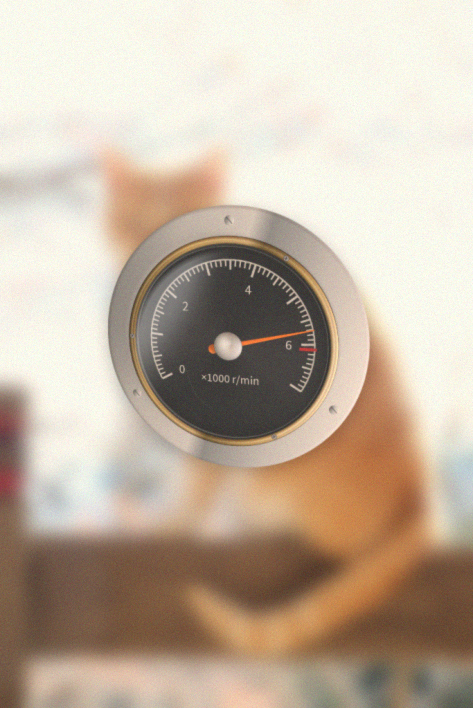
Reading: 5700; rpm
